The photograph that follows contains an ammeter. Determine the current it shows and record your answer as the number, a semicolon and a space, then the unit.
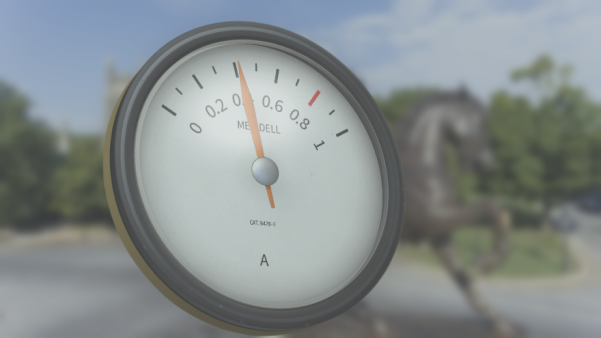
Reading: 0.4; A
